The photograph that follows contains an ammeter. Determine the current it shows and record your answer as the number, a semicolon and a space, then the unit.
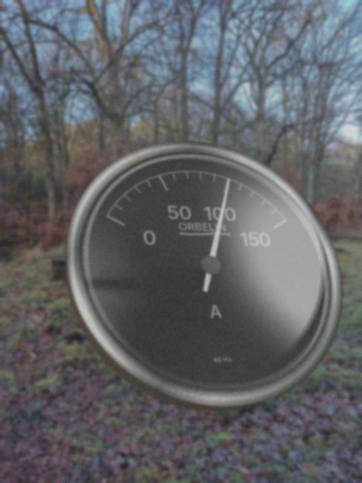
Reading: 100; A
